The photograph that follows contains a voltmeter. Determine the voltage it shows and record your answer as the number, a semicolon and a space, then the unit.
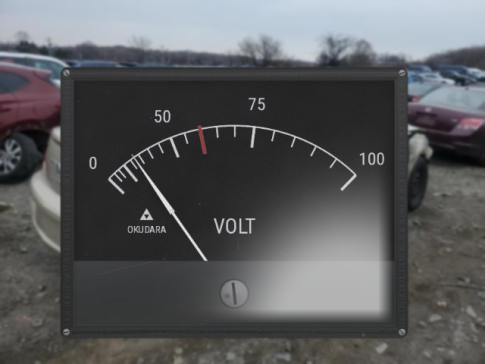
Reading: 32.5; V
